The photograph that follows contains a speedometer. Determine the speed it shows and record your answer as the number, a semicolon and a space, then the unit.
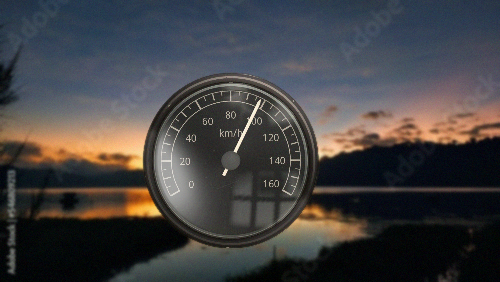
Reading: 97.5; km/h
